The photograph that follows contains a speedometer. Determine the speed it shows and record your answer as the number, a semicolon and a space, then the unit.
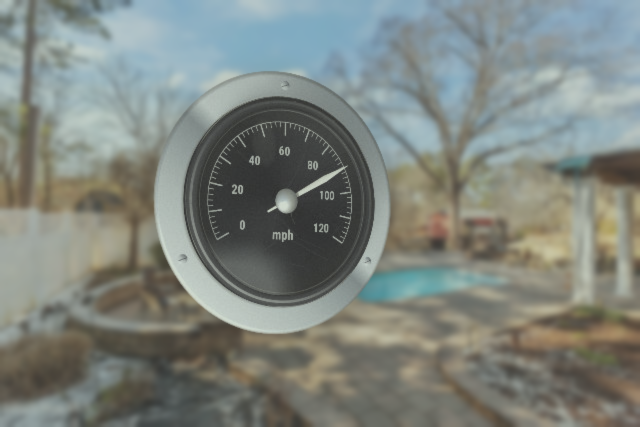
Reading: 90; mph
